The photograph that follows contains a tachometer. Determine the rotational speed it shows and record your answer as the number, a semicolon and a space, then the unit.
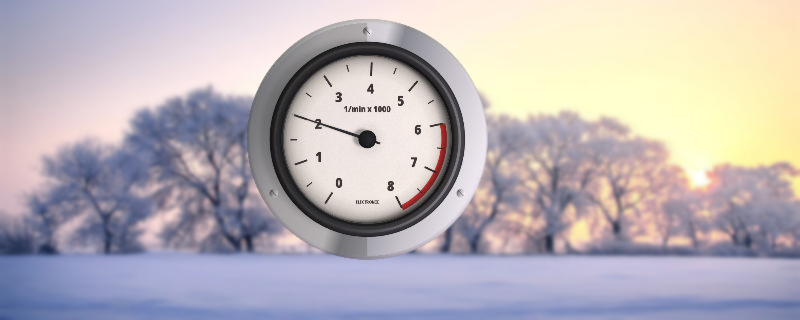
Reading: 2000; rpm
